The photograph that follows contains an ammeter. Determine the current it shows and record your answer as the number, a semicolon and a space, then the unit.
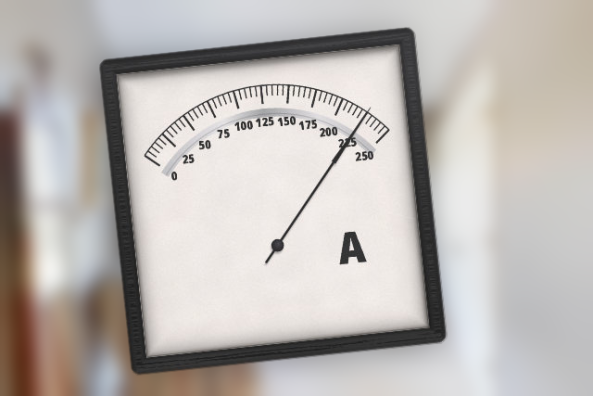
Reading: 225; A
